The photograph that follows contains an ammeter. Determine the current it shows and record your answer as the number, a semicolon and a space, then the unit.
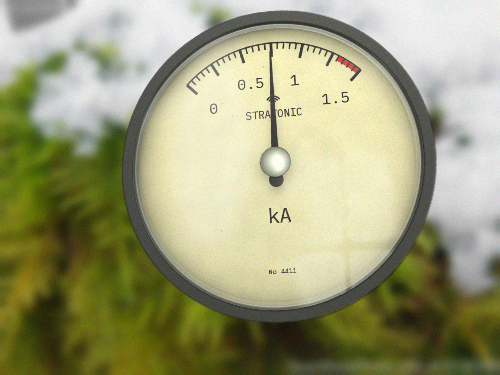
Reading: 0.75; kA
